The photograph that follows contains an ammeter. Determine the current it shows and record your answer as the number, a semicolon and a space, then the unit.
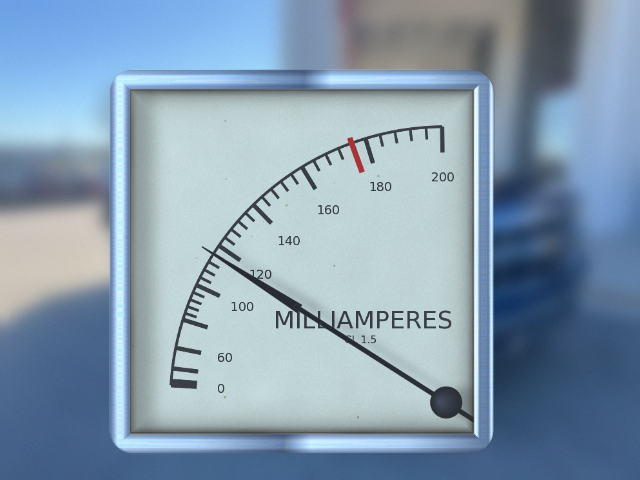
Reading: 116; mA
